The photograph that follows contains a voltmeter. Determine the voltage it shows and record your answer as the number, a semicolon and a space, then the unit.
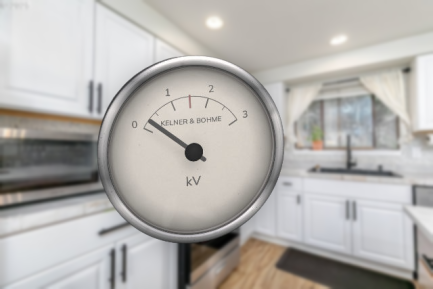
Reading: 0.25; kV
